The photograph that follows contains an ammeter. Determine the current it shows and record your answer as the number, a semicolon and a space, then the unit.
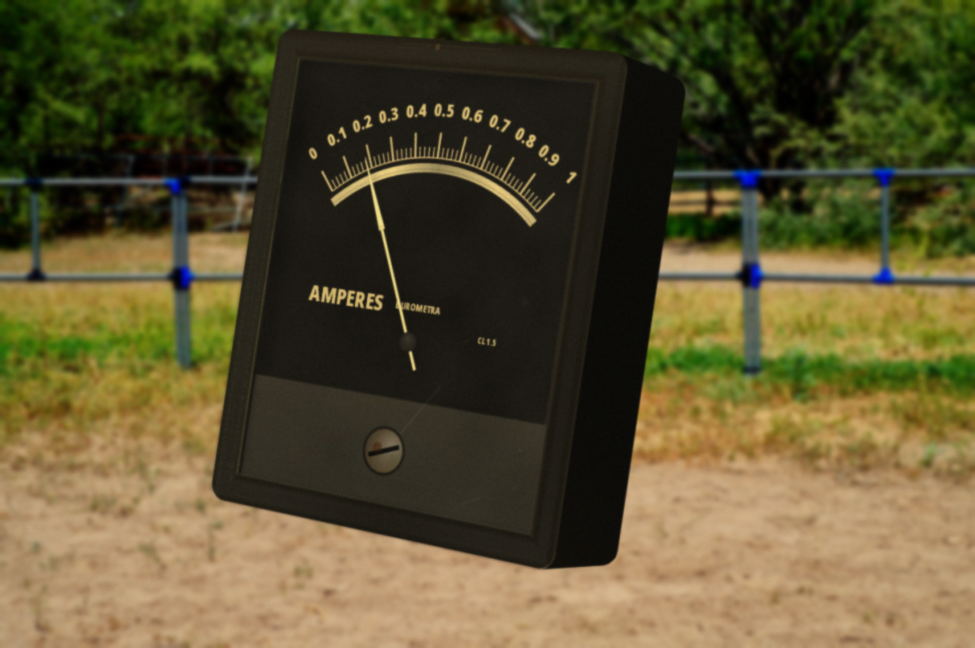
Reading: 0.2; A
